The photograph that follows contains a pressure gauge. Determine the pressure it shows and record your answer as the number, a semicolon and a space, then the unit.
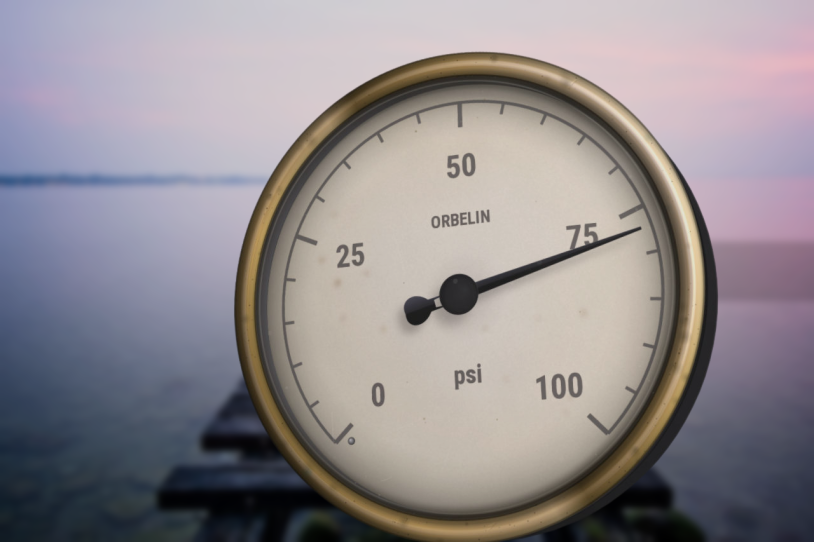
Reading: 77.5; psi
